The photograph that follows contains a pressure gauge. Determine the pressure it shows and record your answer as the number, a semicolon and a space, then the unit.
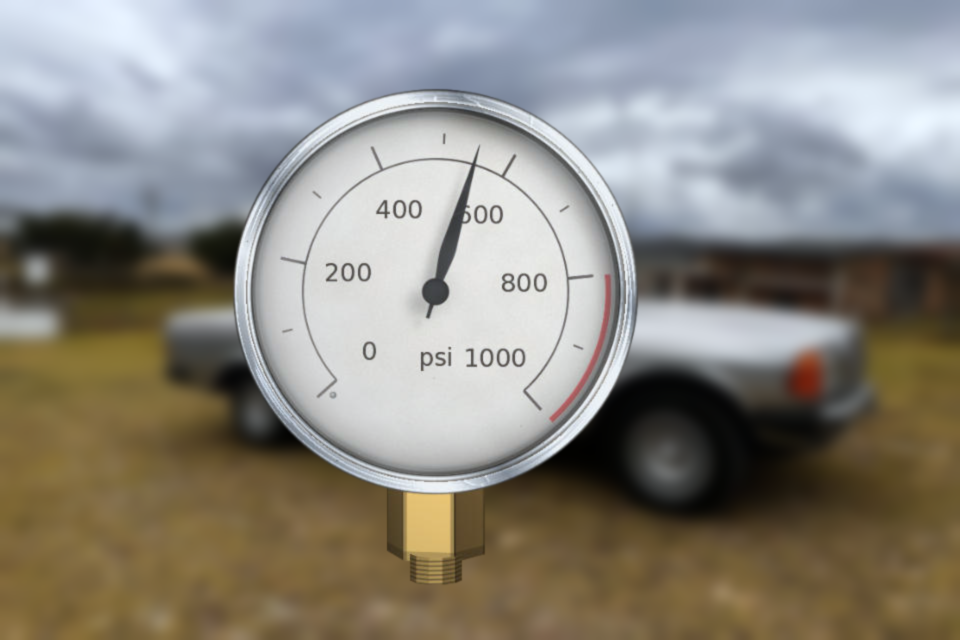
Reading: 550; psi
